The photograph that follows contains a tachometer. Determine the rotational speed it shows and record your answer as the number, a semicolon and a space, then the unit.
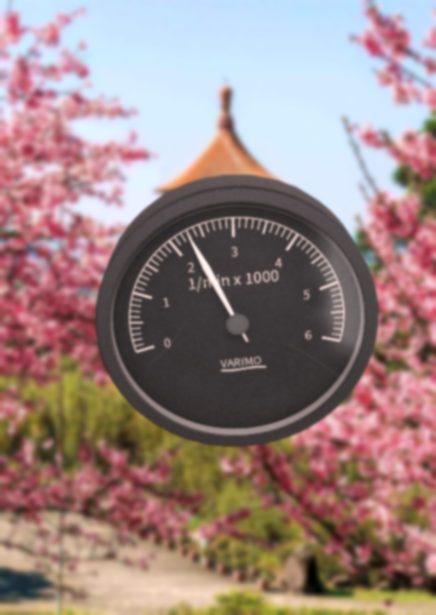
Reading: 2300; rpm
